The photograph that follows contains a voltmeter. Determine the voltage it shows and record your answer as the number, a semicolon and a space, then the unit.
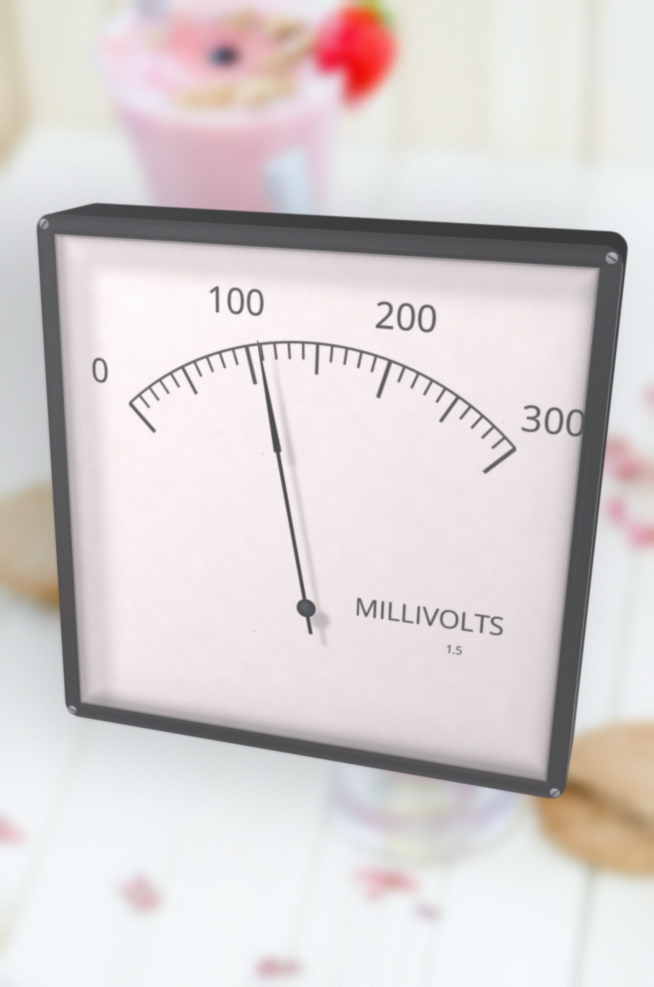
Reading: 110; mV
